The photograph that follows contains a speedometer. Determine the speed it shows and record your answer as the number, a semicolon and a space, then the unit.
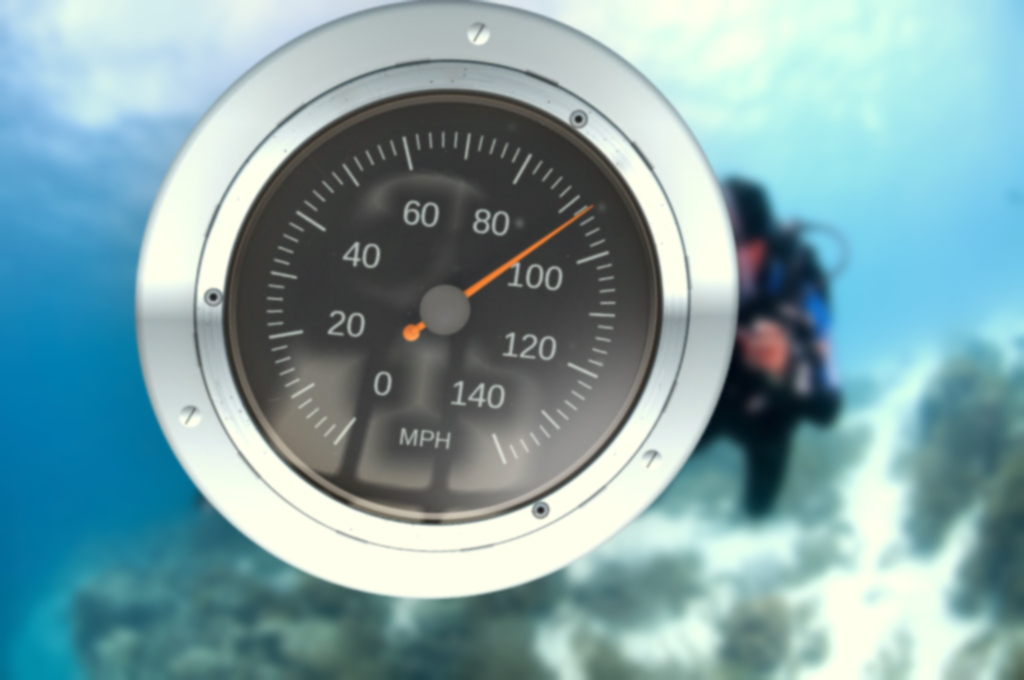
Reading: 92; mph
